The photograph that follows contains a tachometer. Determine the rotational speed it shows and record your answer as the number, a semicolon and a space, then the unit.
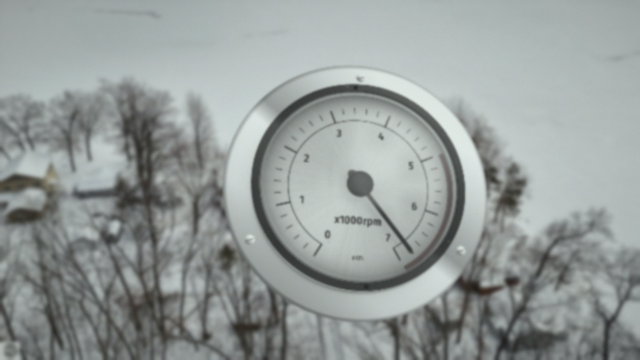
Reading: 6800; rpm
